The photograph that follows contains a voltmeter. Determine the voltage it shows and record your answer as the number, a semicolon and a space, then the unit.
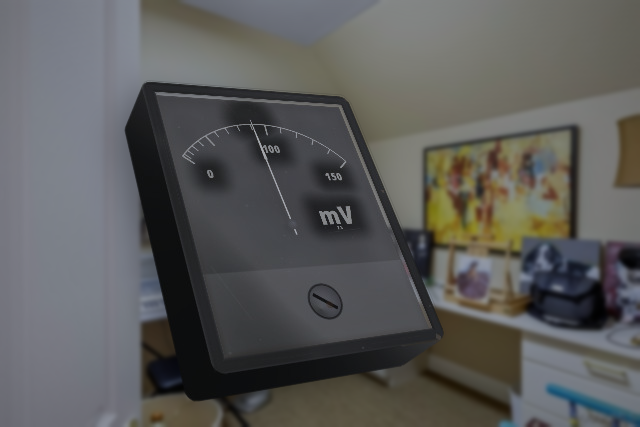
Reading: 90; mV
